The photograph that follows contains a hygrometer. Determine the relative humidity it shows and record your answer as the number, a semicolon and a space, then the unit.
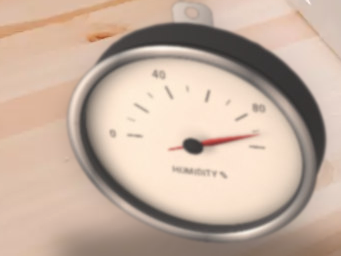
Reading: 90; %
